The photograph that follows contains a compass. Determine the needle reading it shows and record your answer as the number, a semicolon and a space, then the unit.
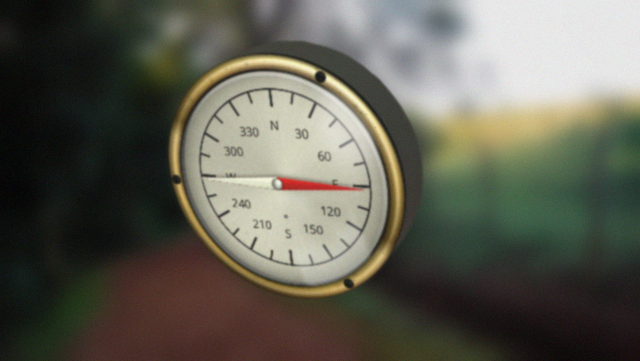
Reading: 90; °
